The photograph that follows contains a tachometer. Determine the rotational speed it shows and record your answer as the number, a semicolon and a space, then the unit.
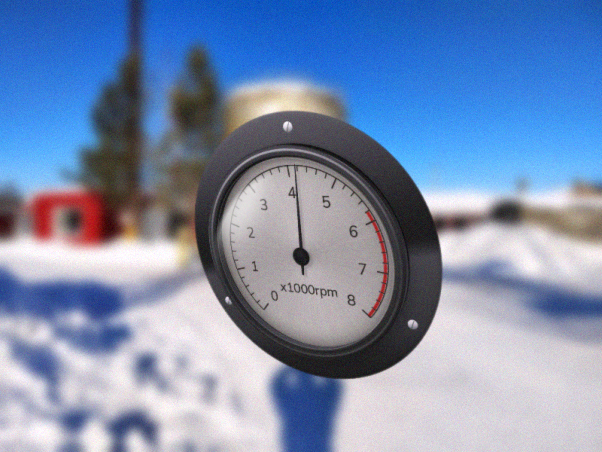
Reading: 4200; rpm
